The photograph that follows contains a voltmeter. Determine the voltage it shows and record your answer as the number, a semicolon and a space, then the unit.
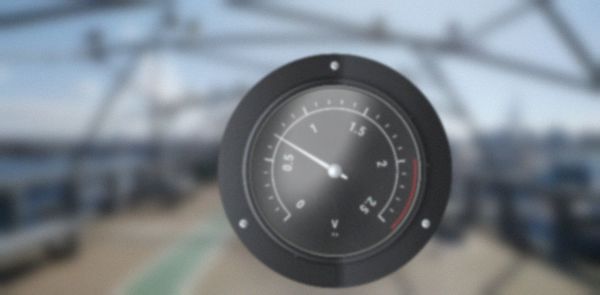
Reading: 0.7; V
